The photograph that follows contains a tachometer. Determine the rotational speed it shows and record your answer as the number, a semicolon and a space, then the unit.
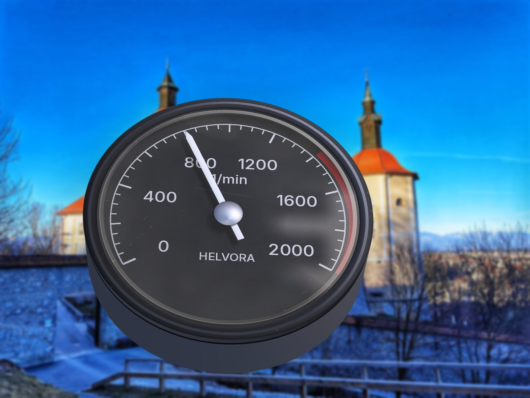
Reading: 800; rpm
